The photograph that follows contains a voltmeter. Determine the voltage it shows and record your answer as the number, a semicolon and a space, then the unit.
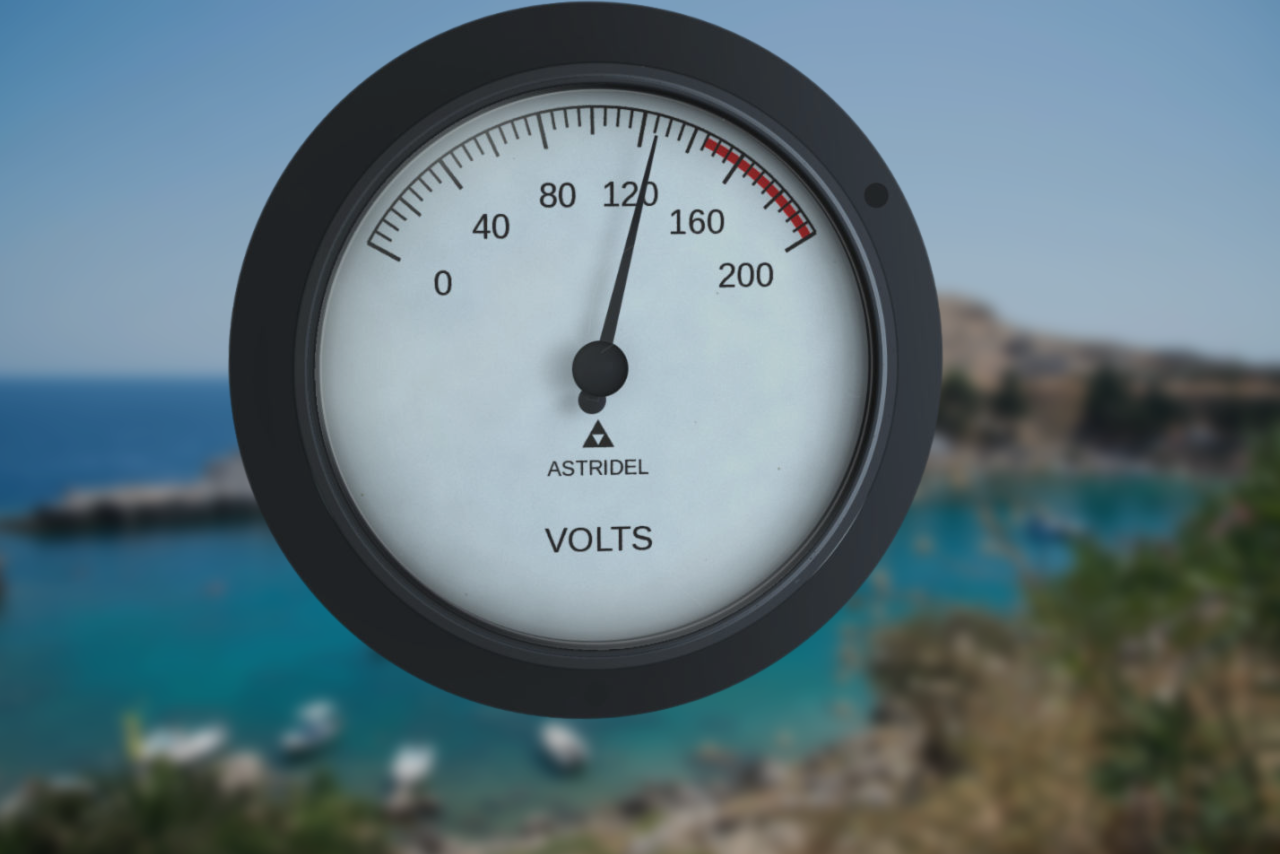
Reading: 125; V
